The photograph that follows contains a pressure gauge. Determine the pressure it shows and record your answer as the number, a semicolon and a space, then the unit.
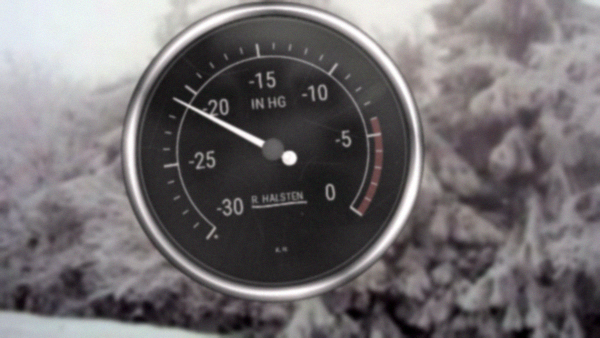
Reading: -21; inHg
